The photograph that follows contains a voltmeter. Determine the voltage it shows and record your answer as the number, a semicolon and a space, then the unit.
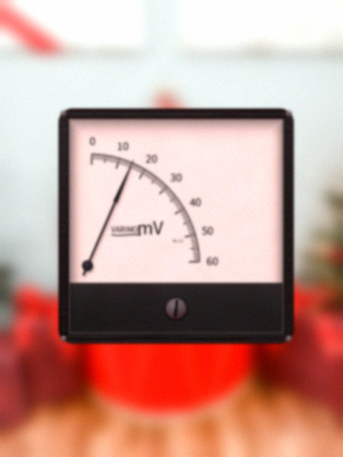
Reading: 15; mV
